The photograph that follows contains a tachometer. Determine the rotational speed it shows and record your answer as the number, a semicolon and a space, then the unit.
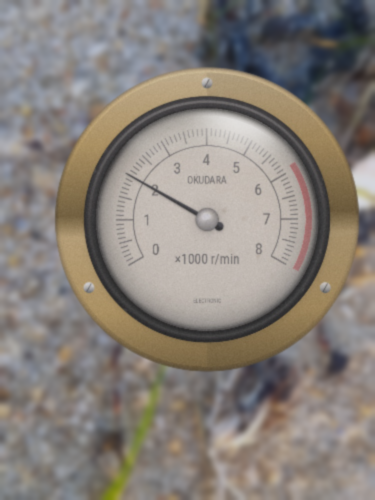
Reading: 2000; rpm
